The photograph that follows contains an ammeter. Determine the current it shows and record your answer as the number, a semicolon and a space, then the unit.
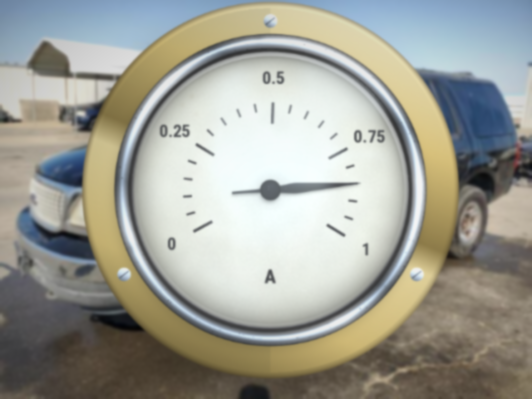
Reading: 0.85; A
